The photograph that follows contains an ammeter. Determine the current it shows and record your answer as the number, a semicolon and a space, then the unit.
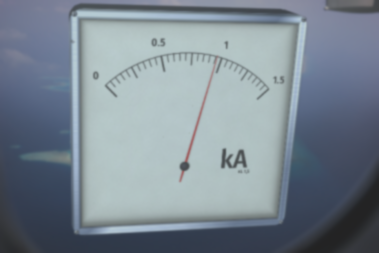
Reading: 0.95; kA
